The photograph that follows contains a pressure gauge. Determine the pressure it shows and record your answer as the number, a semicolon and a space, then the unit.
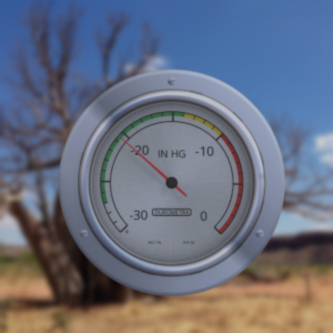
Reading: -20.5; inHg
